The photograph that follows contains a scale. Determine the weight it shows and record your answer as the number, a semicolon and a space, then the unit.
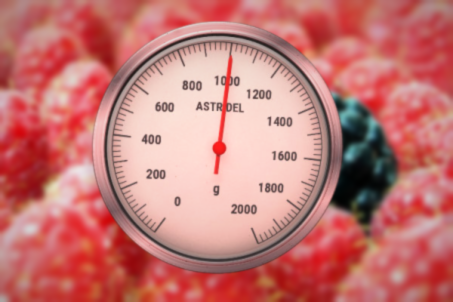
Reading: 1000; g
